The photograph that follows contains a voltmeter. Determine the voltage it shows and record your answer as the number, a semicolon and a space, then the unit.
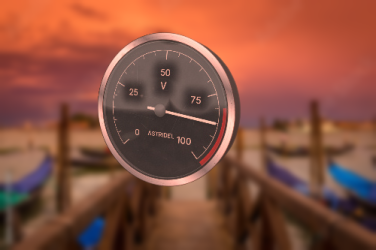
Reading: 85; V
